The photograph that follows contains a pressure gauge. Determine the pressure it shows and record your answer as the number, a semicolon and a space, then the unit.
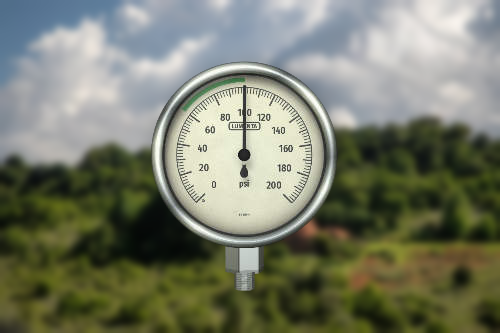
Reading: 100; psi
